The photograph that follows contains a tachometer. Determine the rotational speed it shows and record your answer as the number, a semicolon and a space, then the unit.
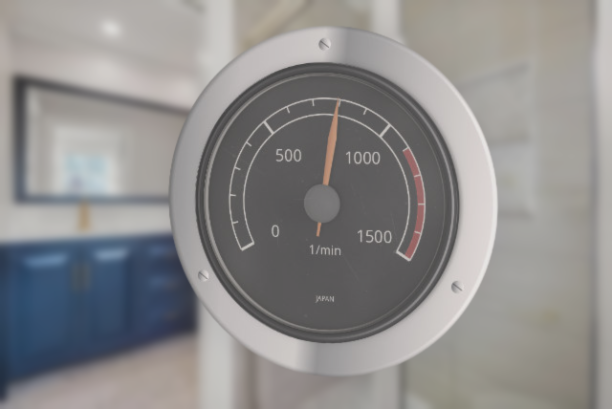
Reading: 800; rpm
